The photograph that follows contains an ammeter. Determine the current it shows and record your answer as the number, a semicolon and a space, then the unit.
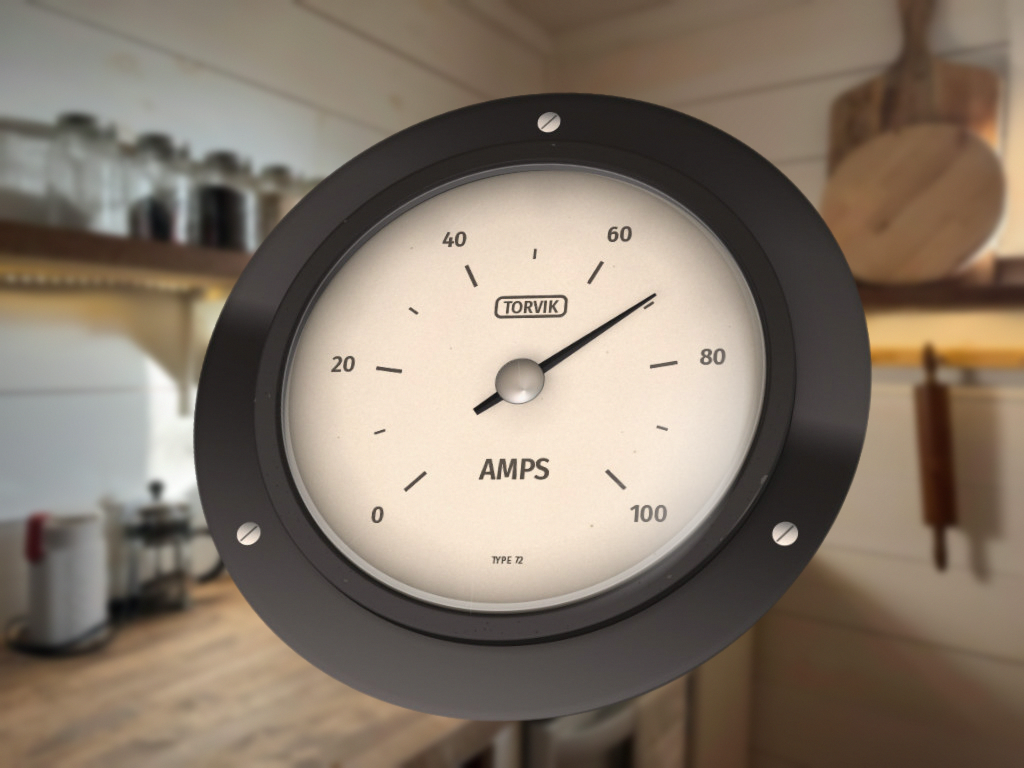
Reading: 70; A
